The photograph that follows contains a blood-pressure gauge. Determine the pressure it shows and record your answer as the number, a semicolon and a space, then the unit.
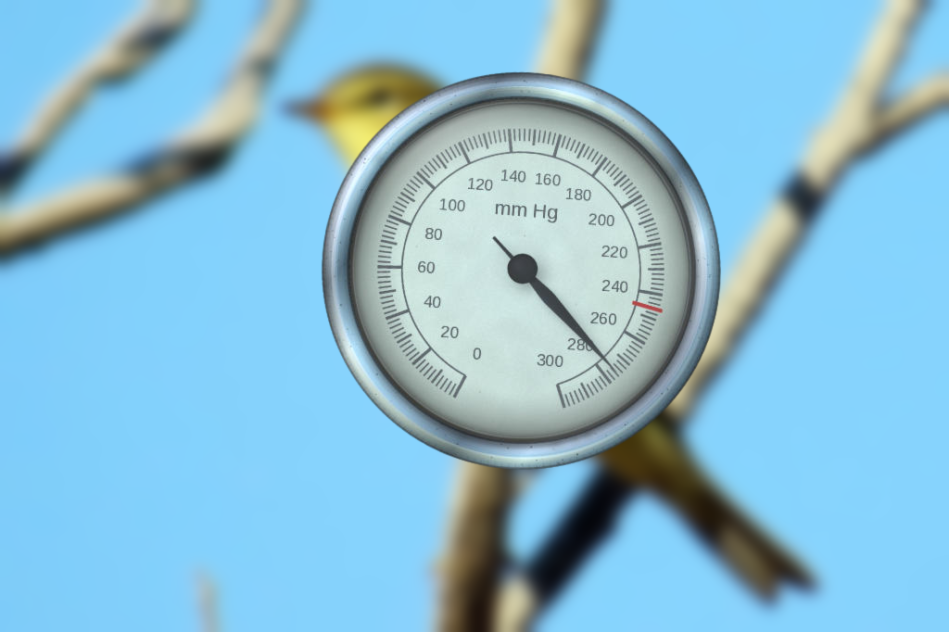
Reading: 276; mmHg
